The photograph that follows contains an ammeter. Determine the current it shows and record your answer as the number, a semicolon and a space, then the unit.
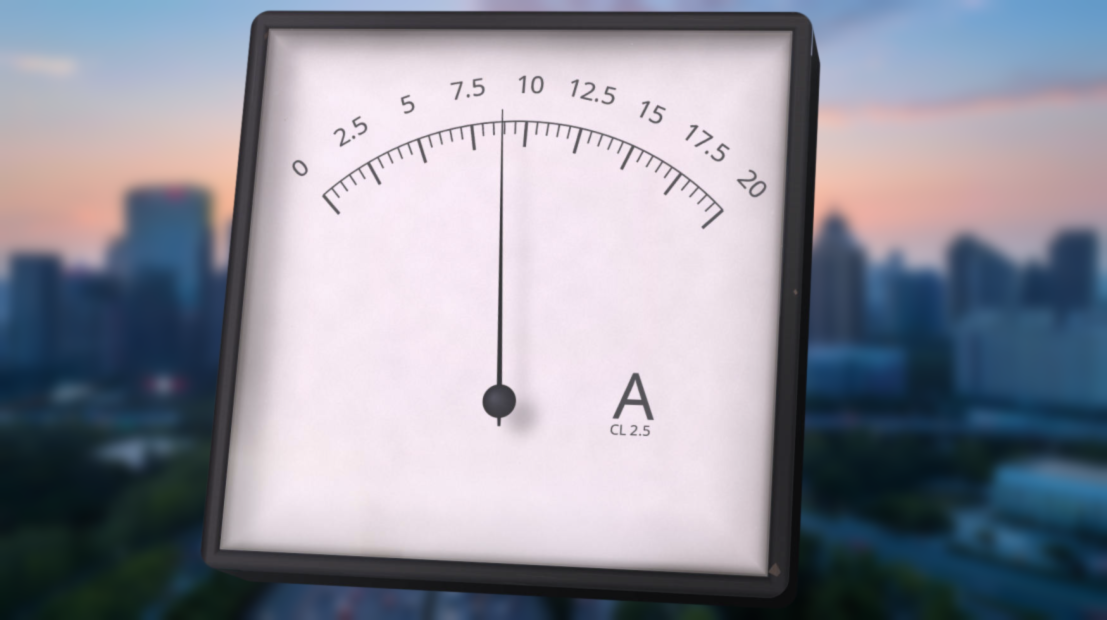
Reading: 9; A
